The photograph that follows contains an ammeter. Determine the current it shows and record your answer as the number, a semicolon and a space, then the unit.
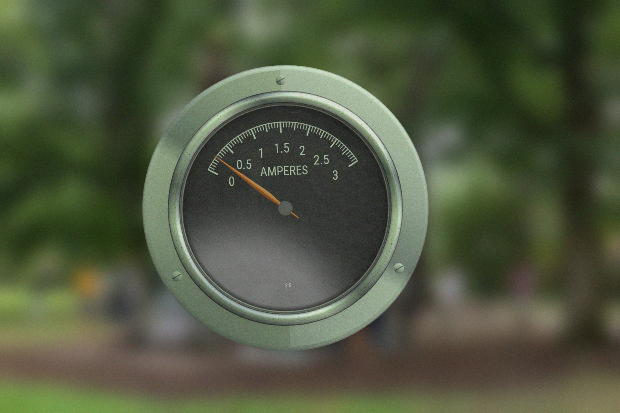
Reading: 0.25; A
